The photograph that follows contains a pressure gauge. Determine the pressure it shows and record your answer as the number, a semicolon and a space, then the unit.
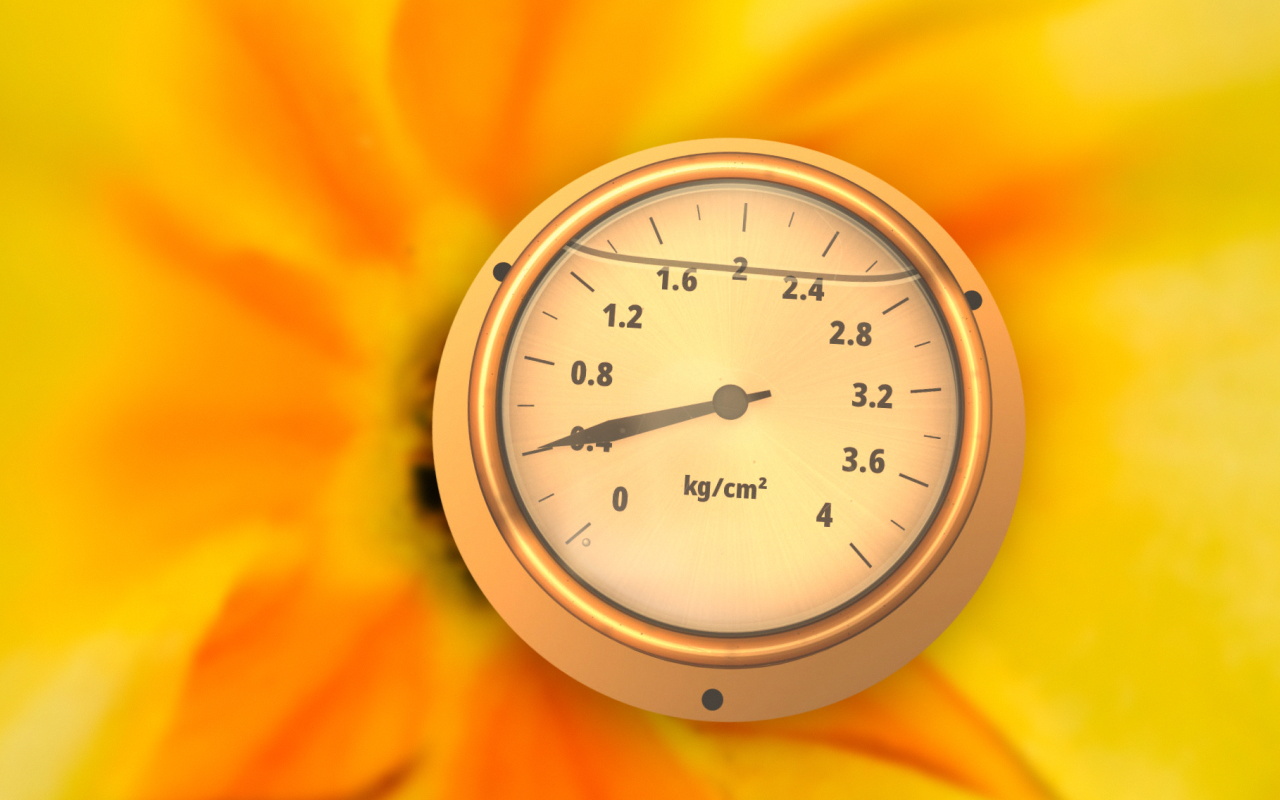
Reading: 0.4; kg/cm²
